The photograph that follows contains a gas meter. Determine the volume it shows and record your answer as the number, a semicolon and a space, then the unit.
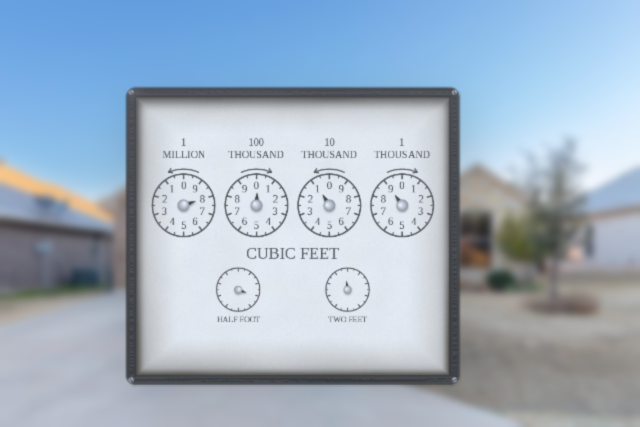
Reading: 800900; ft³
